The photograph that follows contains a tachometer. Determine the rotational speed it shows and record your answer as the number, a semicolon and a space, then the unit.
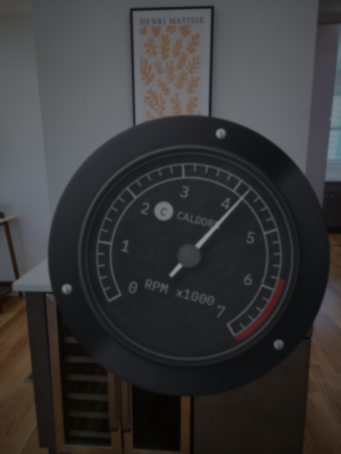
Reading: 4200; rpm
